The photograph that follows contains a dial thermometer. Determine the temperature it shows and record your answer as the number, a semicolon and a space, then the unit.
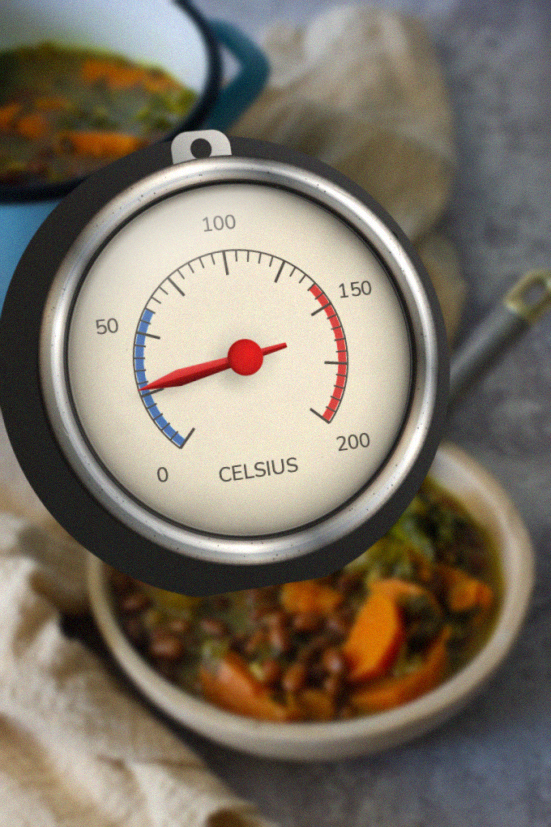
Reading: 27.5; °C
